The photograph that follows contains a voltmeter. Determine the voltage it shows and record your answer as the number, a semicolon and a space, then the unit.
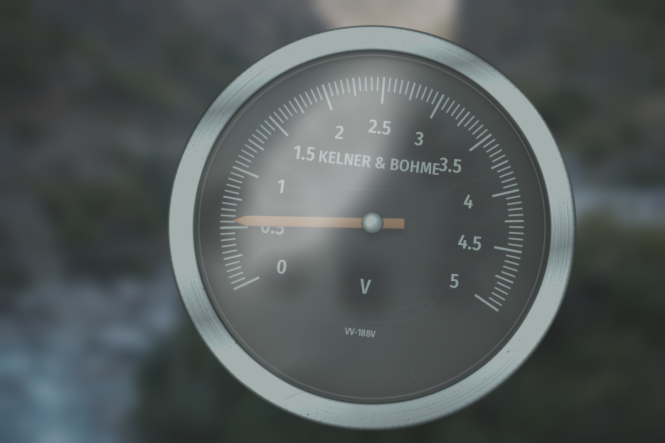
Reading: 0.55; V
